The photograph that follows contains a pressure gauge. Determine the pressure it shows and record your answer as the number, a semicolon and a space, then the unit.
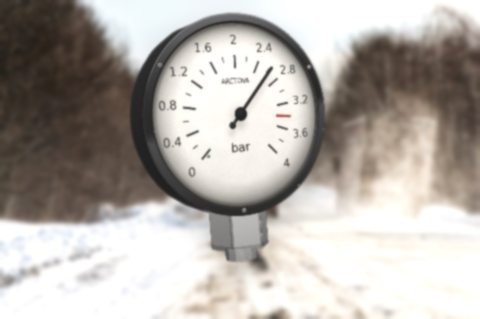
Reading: 2.6; bar
